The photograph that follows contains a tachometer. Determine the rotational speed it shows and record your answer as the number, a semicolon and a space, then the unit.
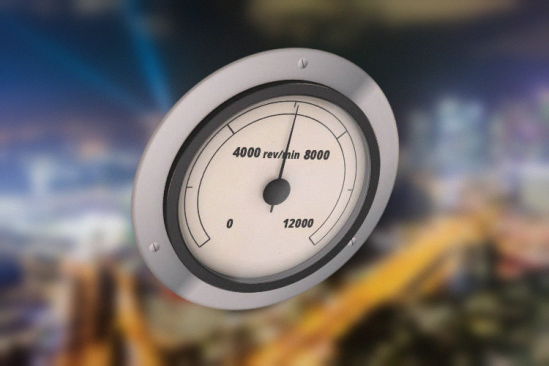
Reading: 6000; rpm
